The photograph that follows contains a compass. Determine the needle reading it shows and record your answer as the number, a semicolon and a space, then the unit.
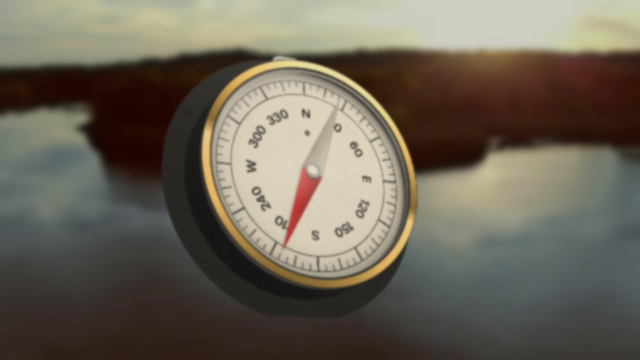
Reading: 205; °
